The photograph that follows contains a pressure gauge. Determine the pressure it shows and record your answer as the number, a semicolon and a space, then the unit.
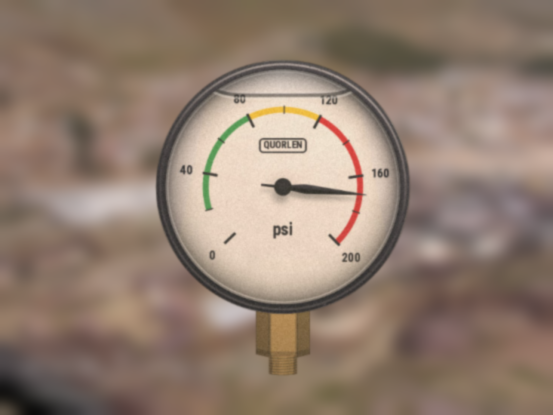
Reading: 170; psi
